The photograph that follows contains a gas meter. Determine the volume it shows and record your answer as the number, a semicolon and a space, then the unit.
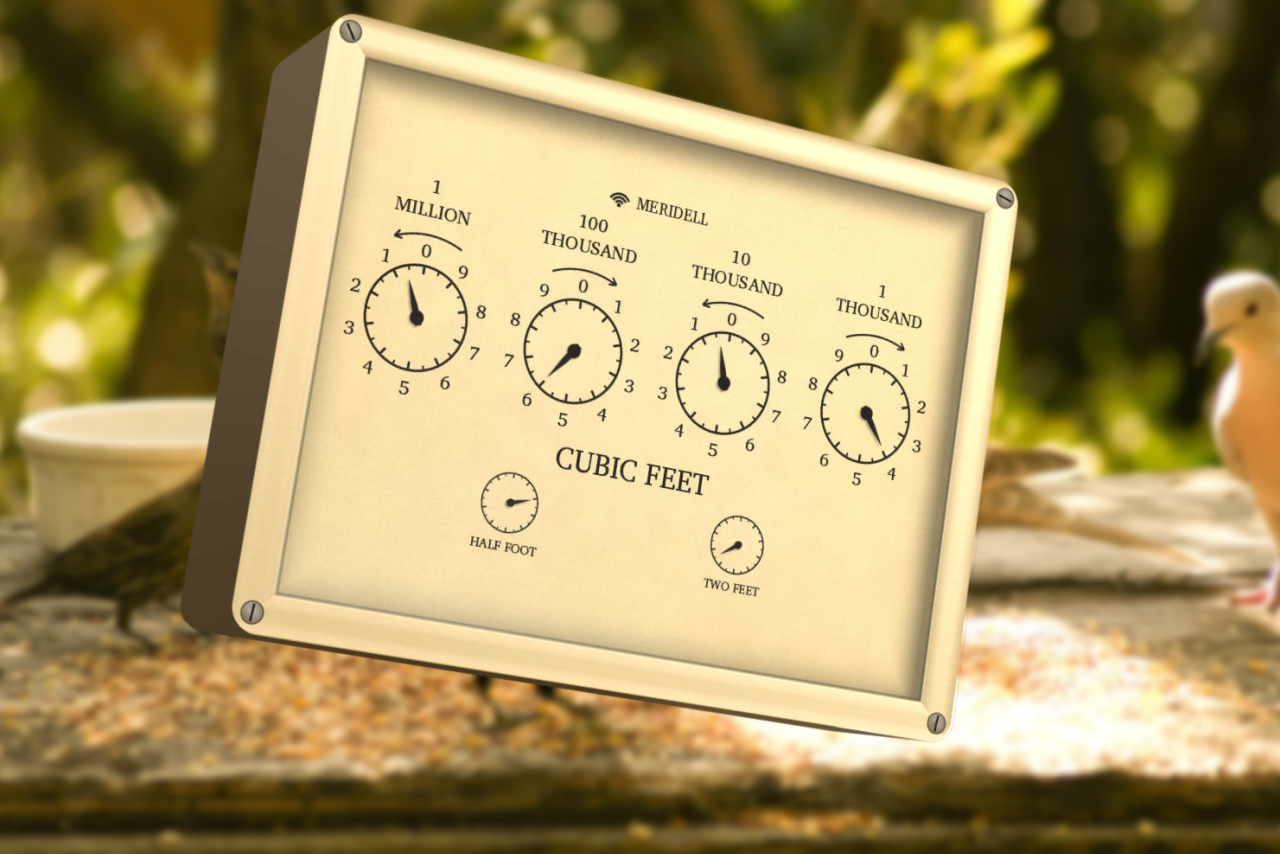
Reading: 60400; ft³
